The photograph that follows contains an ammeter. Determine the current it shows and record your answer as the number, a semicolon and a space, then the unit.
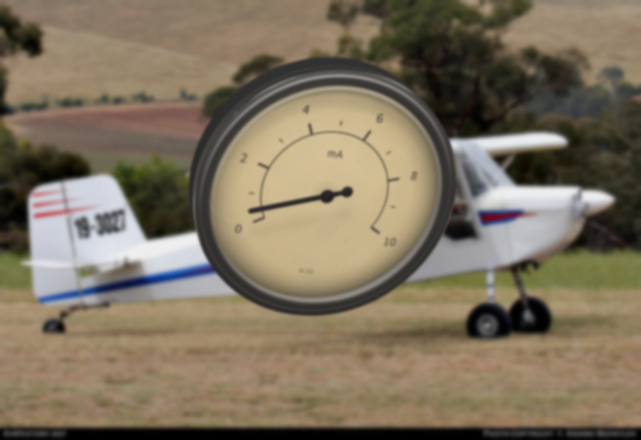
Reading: 0.5; mA
